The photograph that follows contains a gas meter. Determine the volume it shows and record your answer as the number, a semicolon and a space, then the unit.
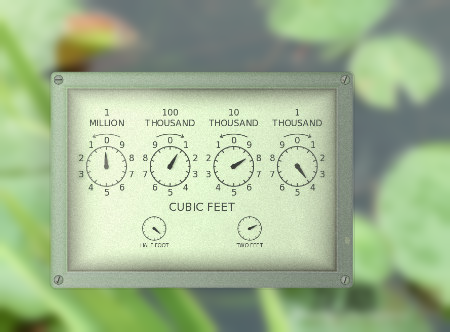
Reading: 8400; ft³
